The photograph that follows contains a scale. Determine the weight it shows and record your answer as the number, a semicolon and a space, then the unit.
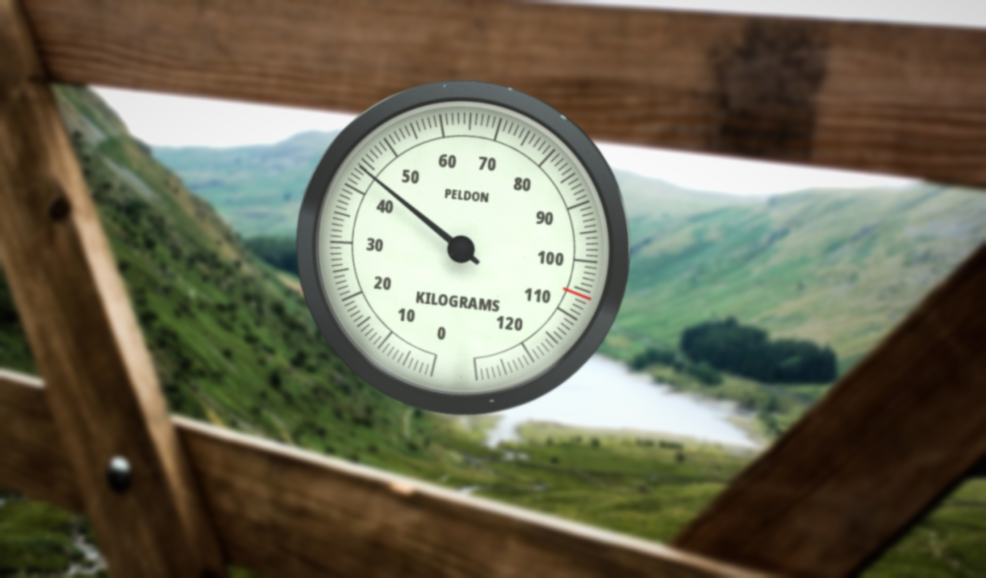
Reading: 44; kg
